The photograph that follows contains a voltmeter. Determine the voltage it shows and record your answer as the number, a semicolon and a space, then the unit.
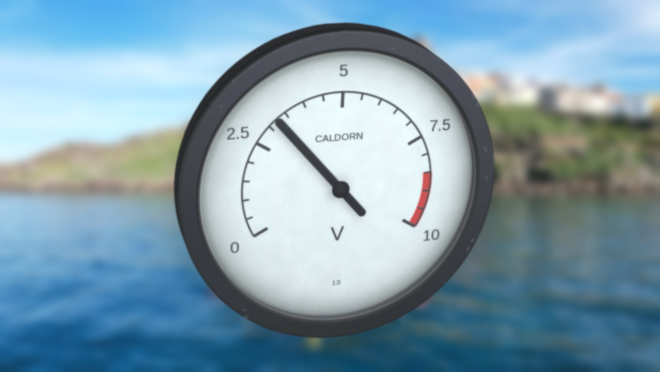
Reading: 3.25; V
